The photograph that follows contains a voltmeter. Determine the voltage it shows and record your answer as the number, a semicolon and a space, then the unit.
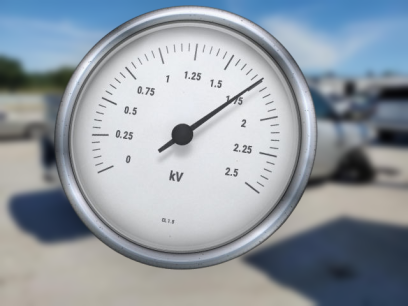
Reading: 1.75; kV
